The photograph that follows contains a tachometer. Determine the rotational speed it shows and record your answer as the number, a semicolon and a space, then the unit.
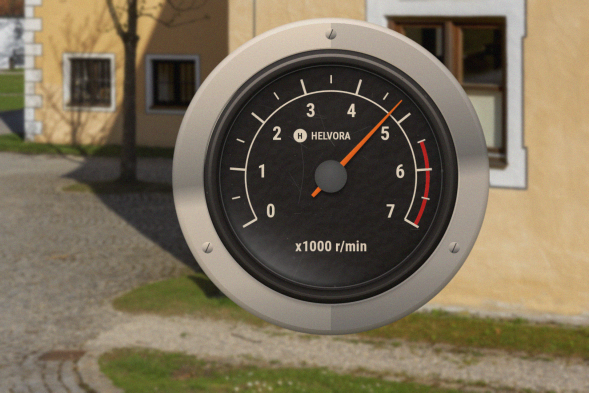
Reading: 4750; rpm
